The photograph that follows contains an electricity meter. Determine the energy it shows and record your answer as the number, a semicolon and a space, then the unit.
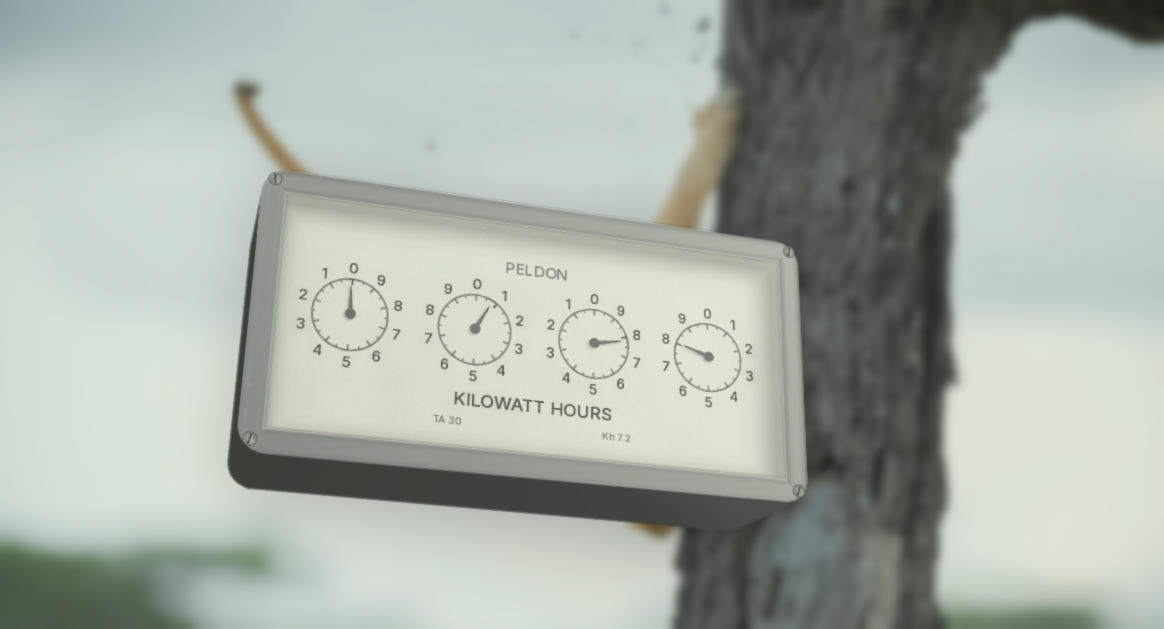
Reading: 78; kWh
